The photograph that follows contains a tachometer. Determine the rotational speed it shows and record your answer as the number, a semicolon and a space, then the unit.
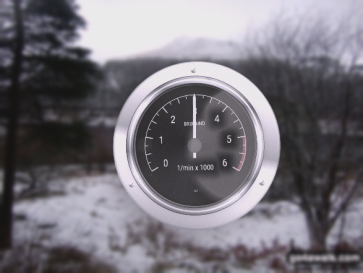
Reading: 3000; rpm
